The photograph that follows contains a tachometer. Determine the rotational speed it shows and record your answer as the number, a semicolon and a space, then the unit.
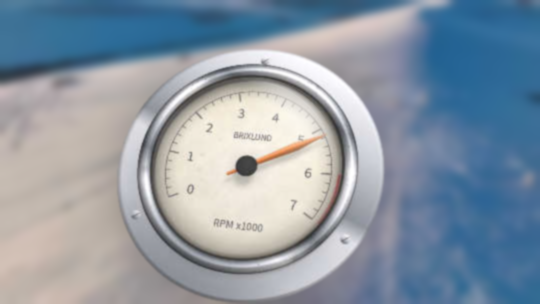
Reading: 5200; rpm
